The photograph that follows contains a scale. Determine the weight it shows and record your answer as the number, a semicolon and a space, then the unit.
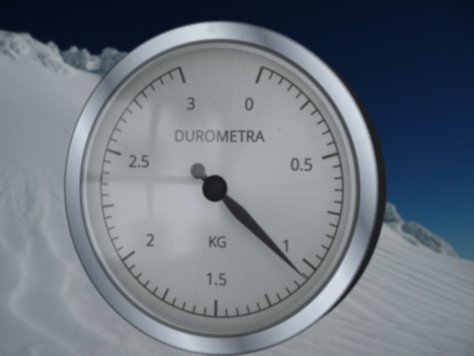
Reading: 1.05; kg
